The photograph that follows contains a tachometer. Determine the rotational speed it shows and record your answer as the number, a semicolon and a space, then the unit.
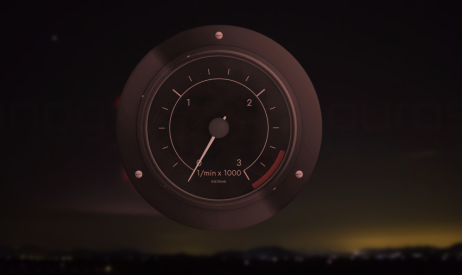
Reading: 0; rpm
